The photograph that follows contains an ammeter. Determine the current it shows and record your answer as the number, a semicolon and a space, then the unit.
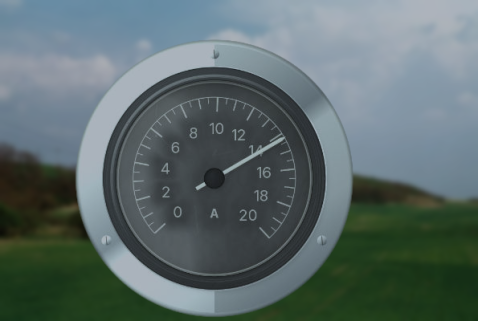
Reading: 14.25; A
